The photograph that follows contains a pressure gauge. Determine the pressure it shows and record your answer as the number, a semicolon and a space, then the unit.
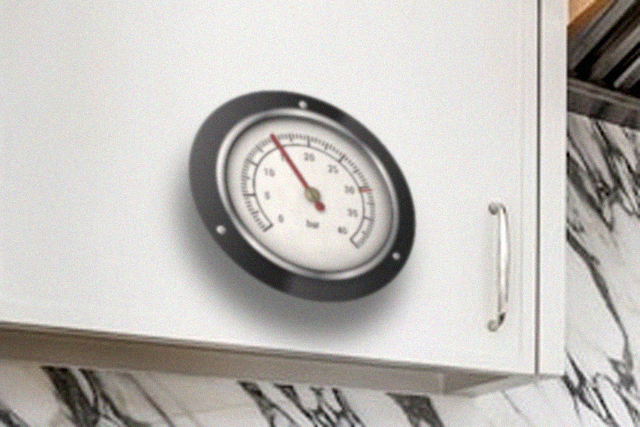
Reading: 15; bar
